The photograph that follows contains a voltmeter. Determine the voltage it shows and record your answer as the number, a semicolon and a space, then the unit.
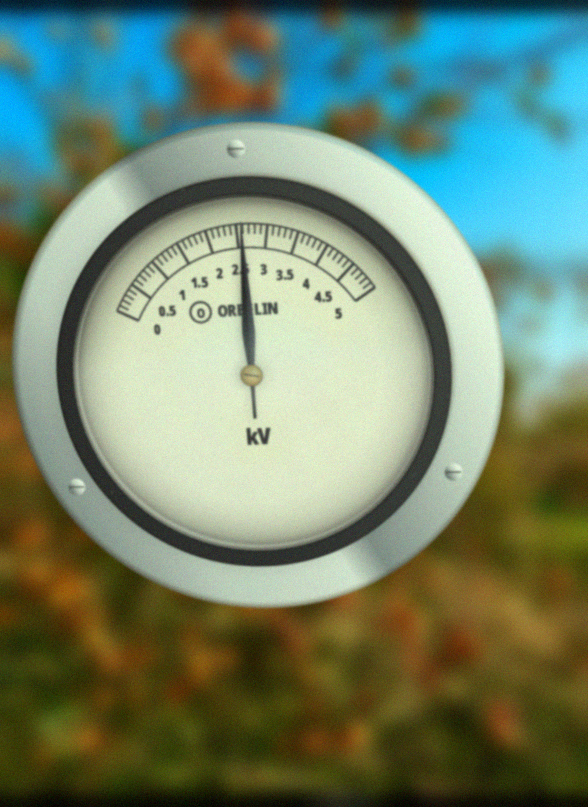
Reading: 2.6; kV
